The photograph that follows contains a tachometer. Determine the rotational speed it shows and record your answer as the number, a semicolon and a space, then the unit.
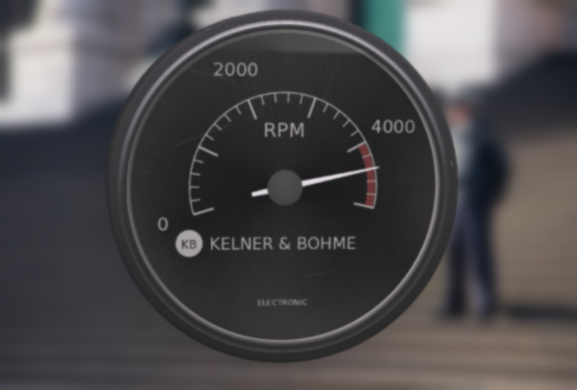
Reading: 4400; rpm
